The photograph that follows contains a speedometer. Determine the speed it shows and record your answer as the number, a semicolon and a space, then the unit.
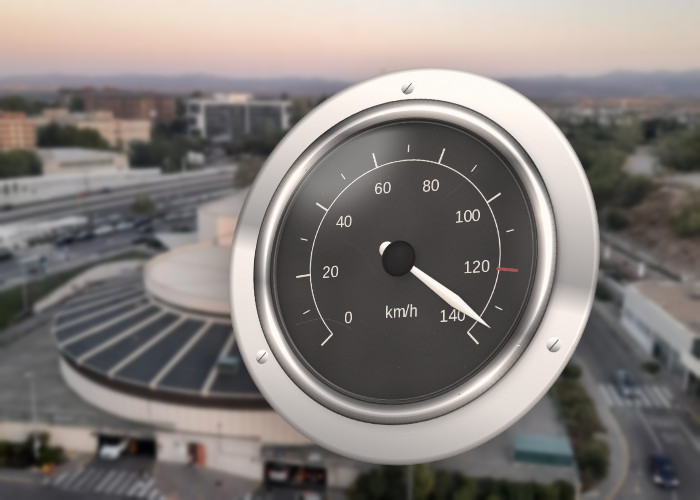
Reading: 135; km/h
